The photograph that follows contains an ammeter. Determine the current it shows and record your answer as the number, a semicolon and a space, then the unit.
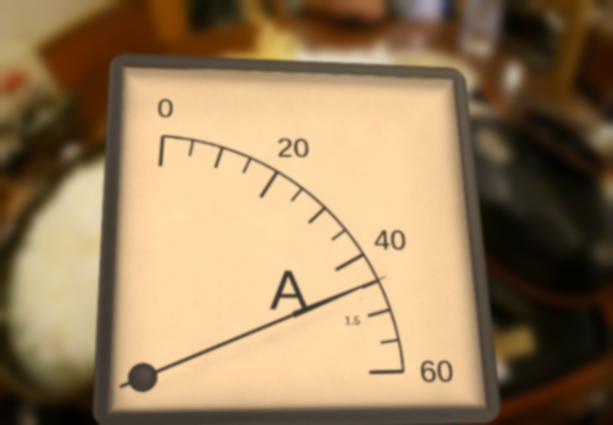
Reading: 45; A
